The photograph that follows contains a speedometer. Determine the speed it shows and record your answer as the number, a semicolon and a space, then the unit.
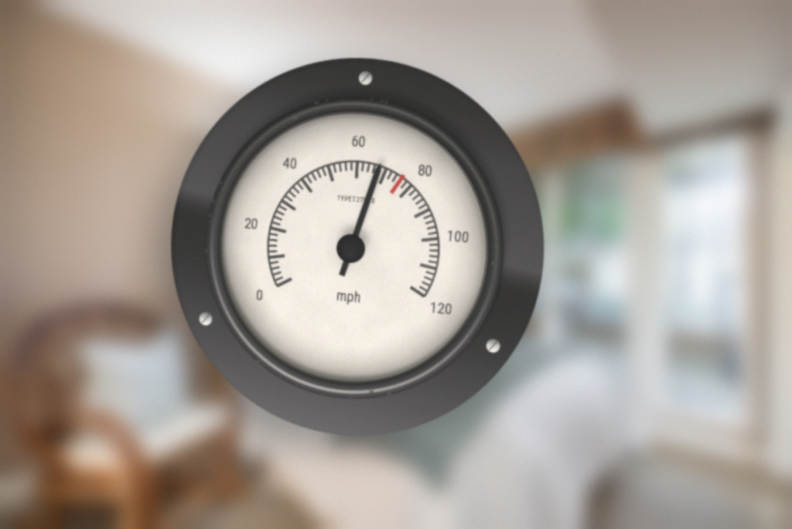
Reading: 68; mph
